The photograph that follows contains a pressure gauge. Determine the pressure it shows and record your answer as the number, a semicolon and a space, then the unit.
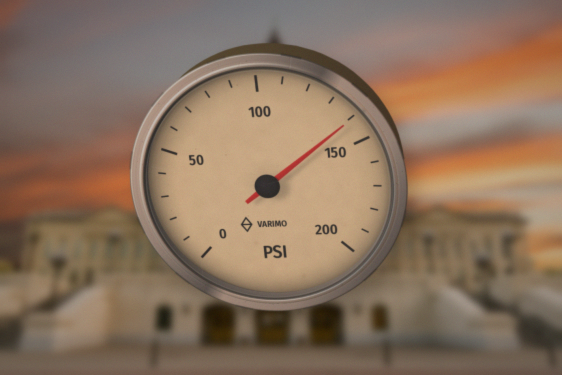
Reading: 140; psi
